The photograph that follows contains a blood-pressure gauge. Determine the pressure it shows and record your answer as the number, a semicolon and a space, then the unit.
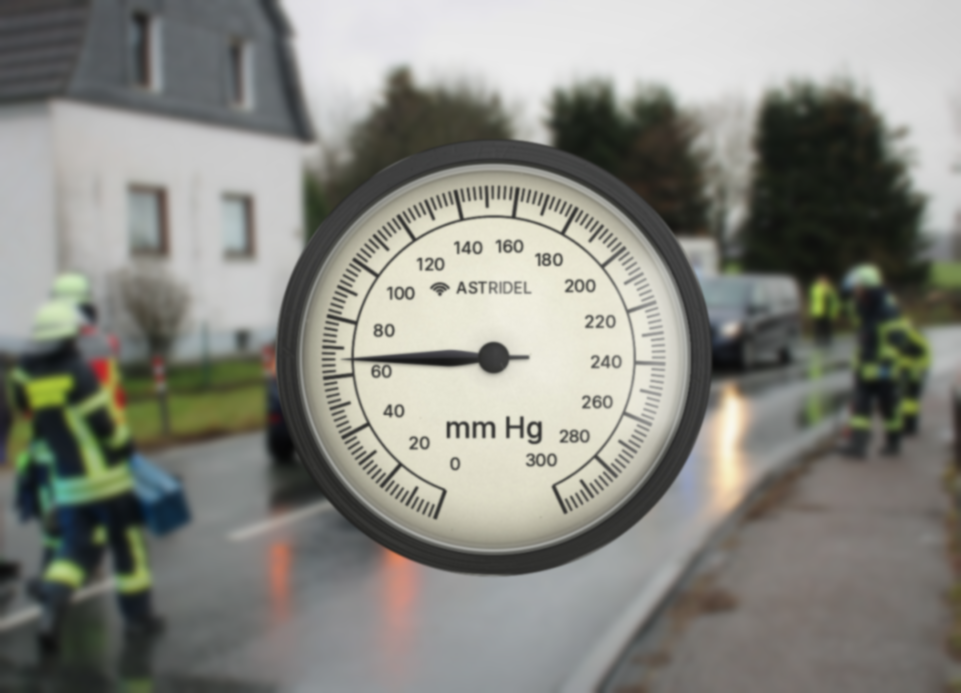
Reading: 66; mmHg
